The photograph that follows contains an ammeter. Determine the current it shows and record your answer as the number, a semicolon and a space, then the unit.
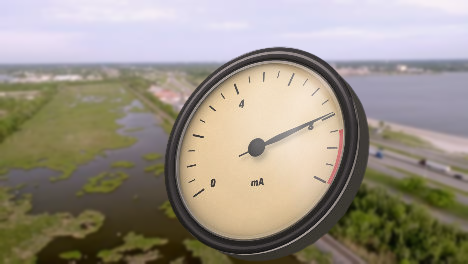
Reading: 8; mA
